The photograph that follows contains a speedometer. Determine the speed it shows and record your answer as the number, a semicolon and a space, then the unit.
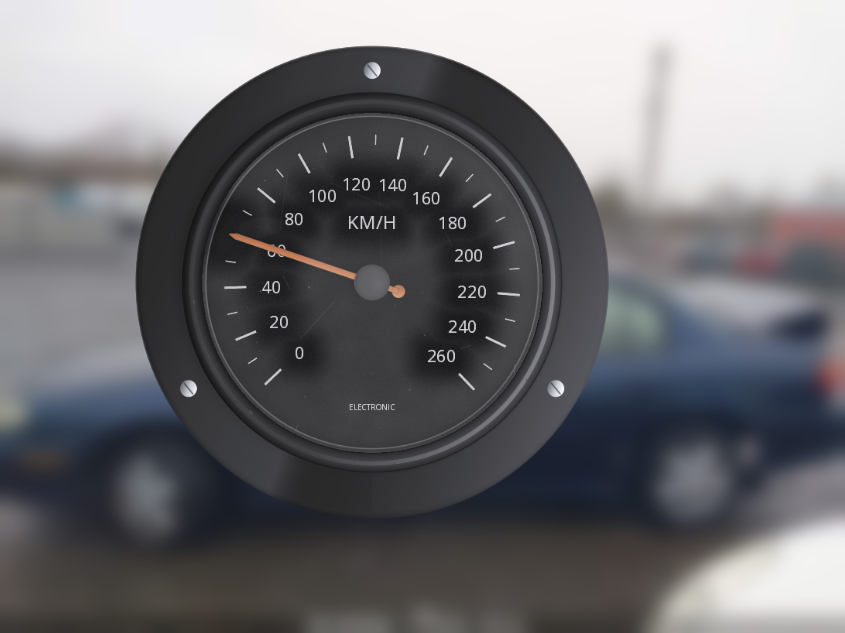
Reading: 60; km/h
